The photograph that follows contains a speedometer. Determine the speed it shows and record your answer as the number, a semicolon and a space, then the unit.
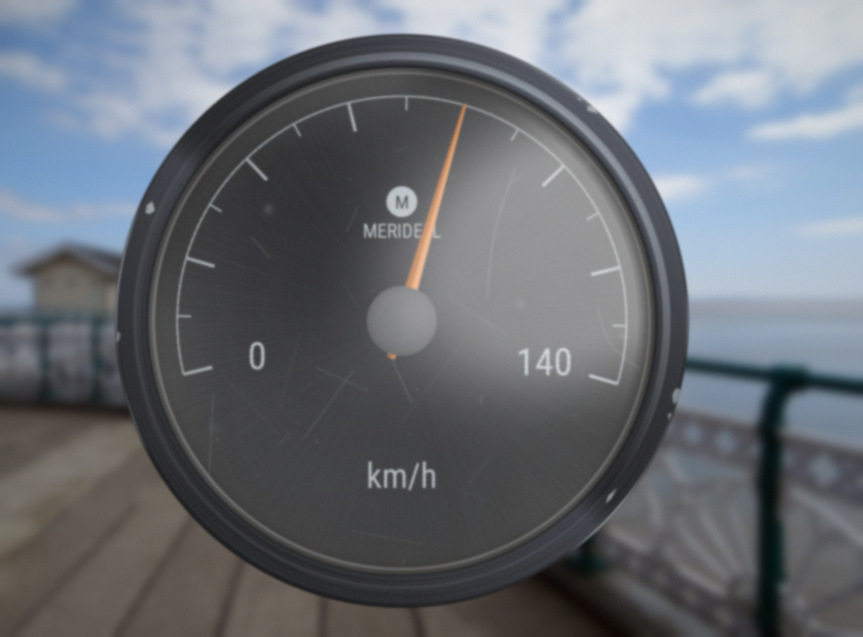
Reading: 80; km/h
